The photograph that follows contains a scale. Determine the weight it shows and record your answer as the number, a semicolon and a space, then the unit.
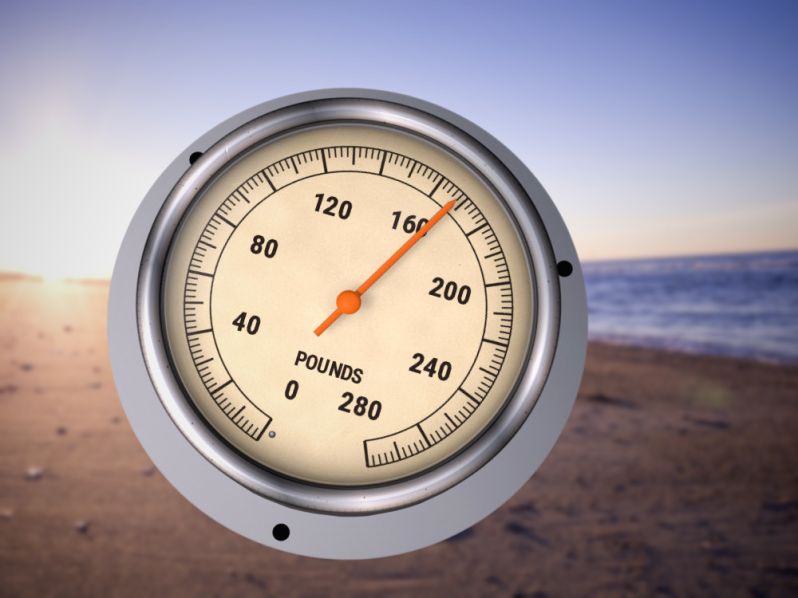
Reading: 168; lb
